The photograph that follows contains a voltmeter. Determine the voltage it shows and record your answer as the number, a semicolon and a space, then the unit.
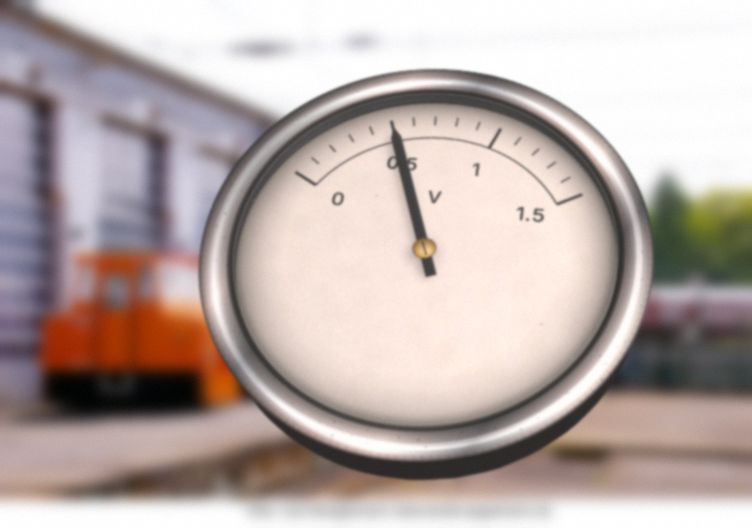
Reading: 0.5; V
